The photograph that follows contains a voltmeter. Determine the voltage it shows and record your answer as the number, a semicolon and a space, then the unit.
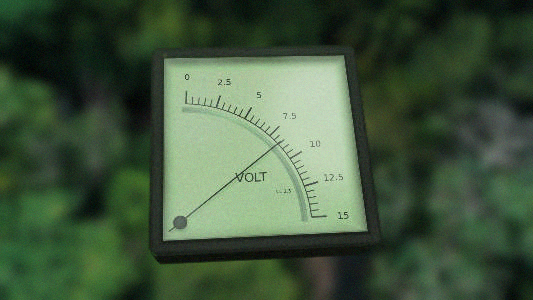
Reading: 8.5; V
